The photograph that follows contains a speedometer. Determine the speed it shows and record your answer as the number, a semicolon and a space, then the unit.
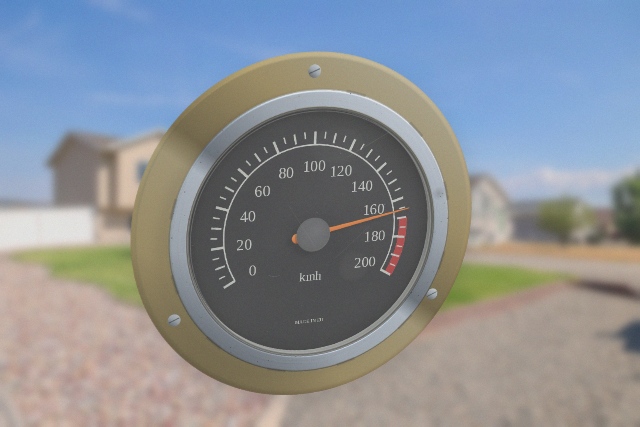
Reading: 165; km/h
